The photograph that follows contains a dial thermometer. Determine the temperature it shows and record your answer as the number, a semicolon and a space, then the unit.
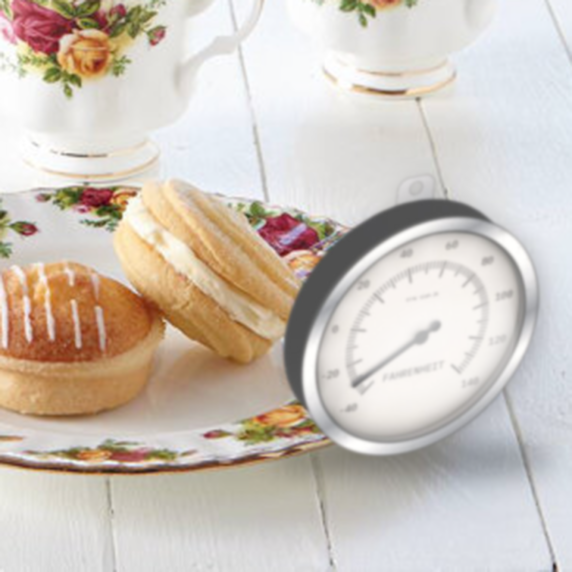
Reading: -30; °F
